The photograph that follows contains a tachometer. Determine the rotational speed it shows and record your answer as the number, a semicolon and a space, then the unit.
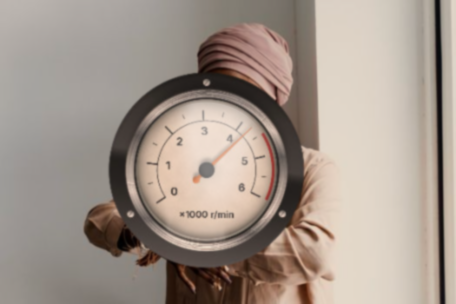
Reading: 4250; rpm
